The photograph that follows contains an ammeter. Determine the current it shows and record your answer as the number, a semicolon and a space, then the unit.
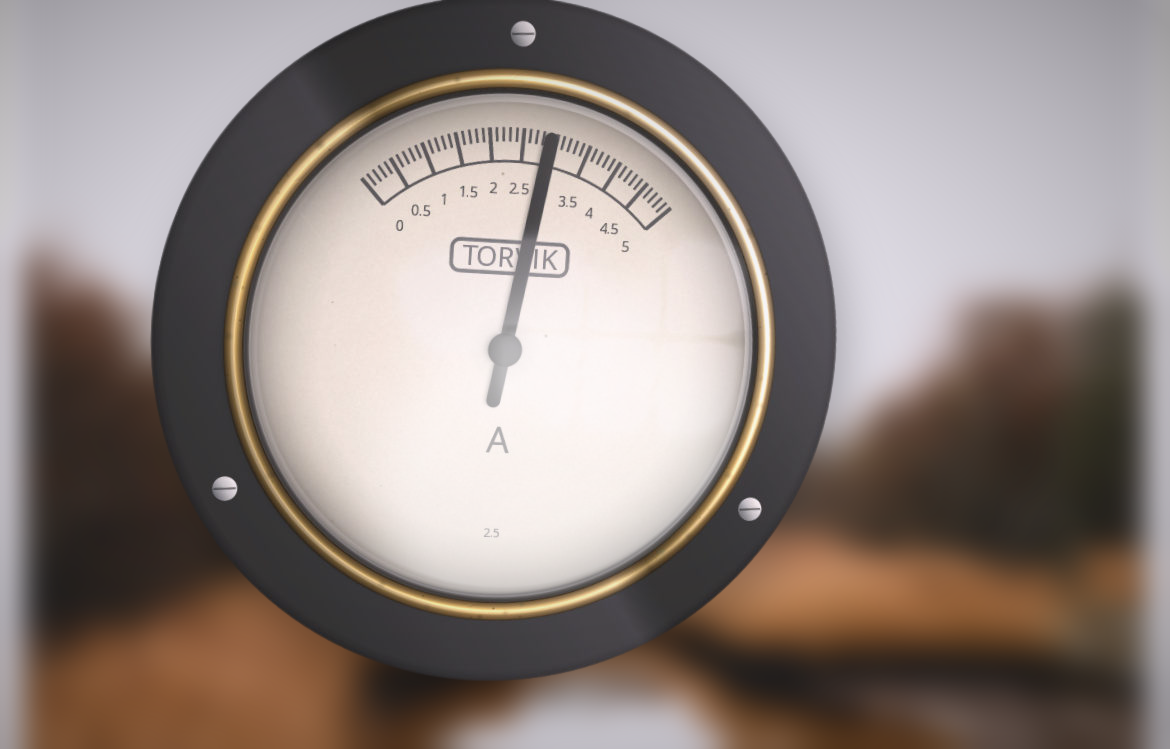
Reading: 2.9; A
